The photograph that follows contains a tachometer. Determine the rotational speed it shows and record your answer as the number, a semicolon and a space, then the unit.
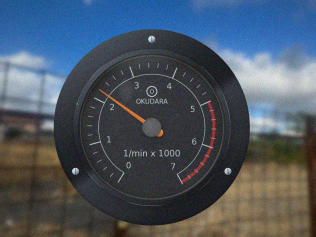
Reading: 2200; rpm
